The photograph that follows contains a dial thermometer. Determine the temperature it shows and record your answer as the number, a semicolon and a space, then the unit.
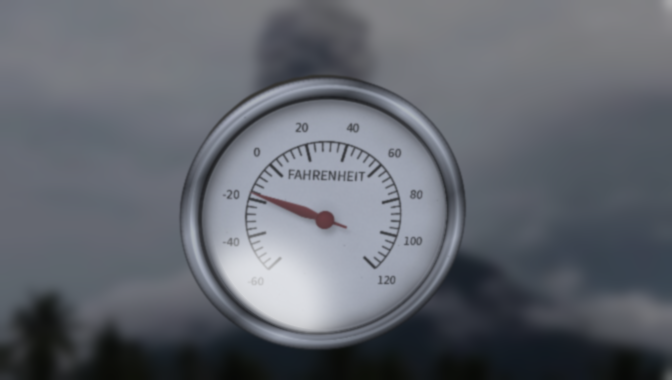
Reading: -16; °F
